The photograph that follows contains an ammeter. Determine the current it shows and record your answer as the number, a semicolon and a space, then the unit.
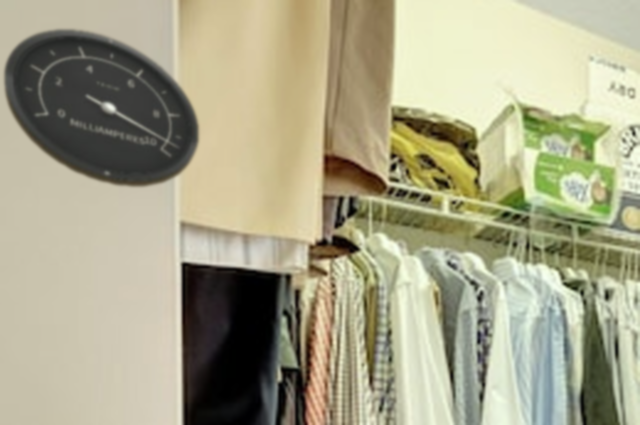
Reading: 9.5; mA
